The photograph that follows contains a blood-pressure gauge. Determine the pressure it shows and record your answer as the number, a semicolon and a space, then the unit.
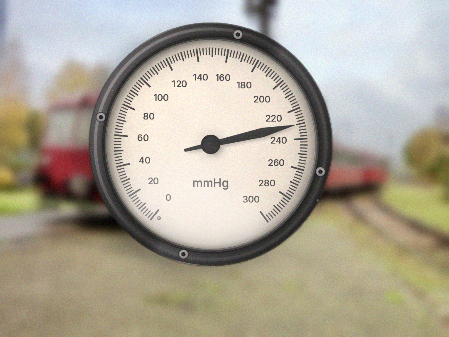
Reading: 230; mmHg
